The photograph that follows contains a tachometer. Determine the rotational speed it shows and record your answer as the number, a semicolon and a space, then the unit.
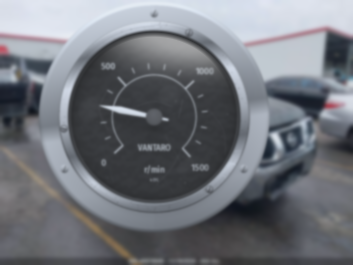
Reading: 300; rpm
